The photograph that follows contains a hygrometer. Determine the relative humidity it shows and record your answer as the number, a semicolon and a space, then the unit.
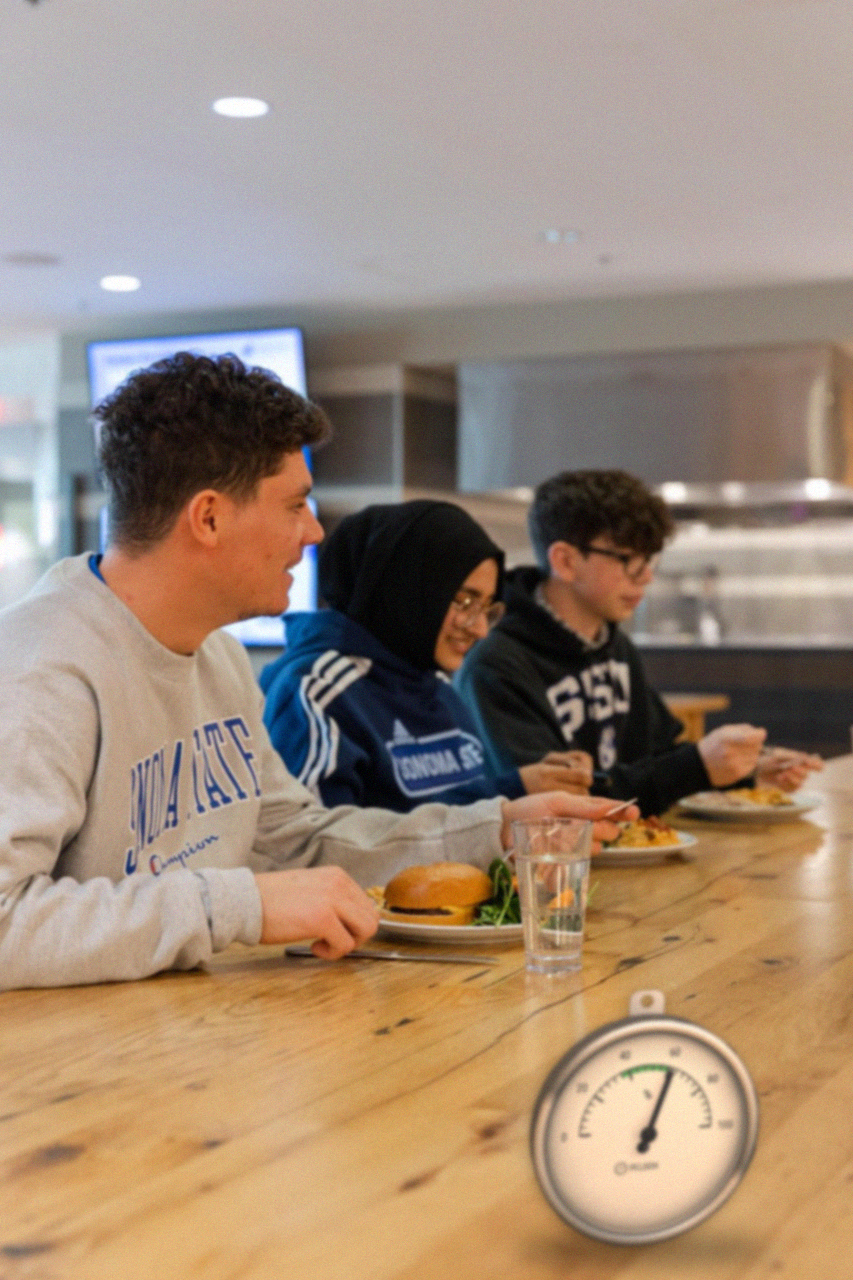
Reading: 60; %
